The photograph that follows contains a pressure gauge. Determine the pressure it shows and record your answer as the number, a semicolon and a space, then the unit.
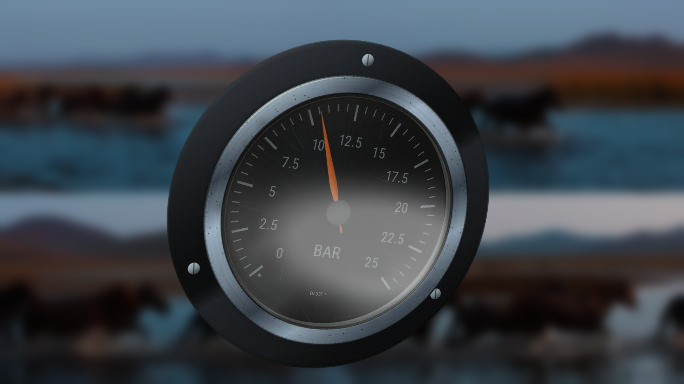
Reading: 10.5; bar
